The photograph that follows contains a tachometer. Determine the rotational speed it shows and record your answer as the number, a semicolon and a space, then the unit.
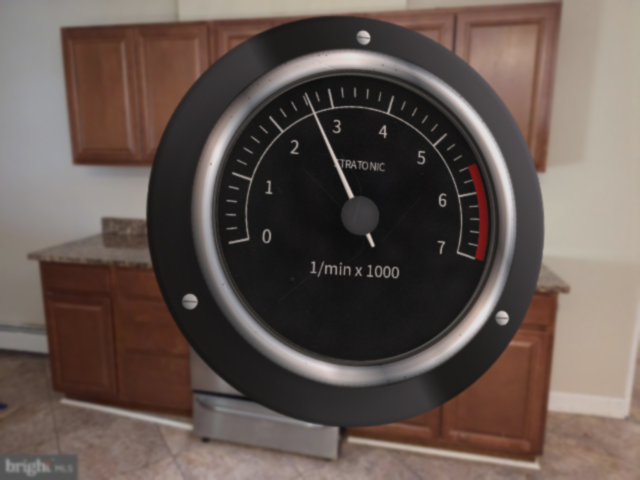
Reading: 2600; rpm
